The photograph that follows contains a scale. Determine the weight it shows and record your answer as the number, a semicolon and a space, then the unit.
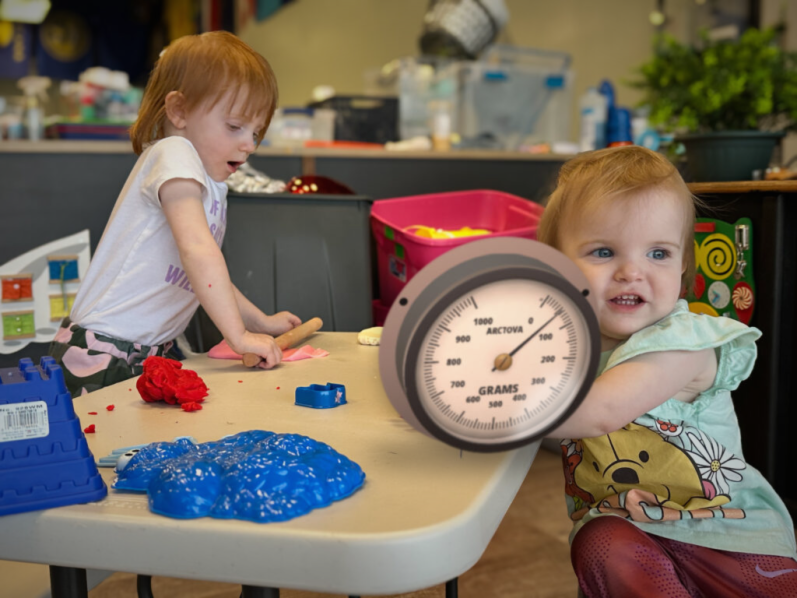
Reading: 50; g
